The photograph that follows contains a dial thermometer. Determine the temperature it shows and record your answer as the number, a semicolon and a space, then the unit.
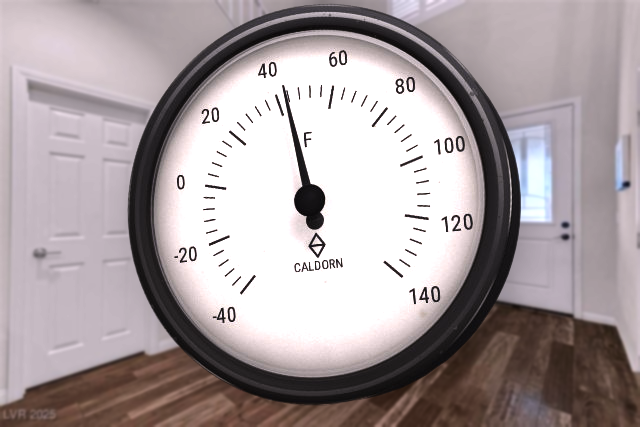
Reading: 44; °F
